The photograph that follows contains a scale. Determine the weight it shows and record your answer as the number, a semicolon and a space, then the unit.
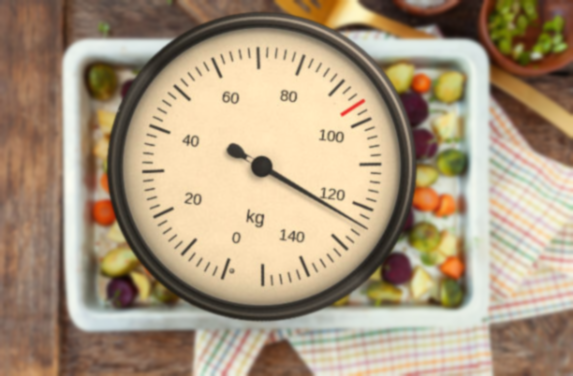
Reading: 124; kg
